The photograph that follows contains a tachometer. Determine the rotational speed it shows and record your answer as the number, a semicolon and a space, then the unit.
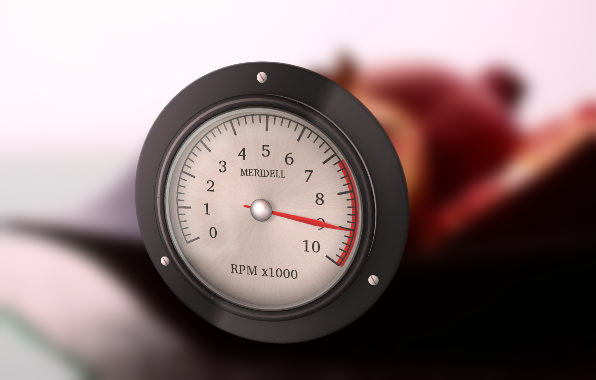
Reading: 9000; rpm
